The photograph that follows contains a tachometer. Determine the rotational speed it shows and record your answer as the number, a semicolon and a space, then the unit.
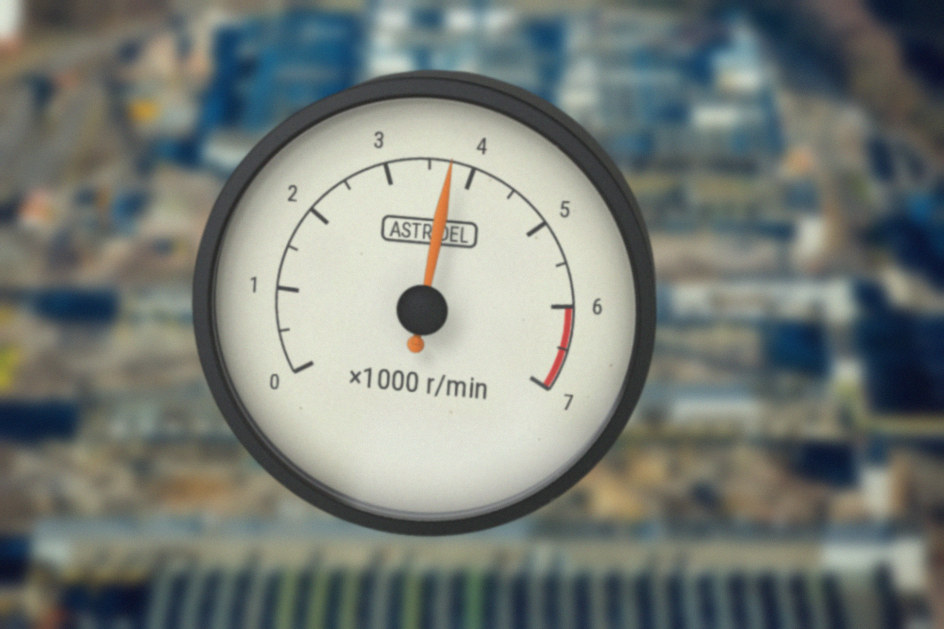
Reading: 3750; rpm
